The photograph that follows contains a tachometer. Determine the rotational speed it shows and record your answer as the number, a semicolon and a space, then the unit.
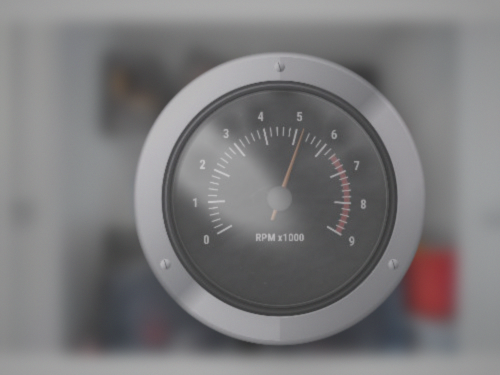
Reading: 5200; rpm
